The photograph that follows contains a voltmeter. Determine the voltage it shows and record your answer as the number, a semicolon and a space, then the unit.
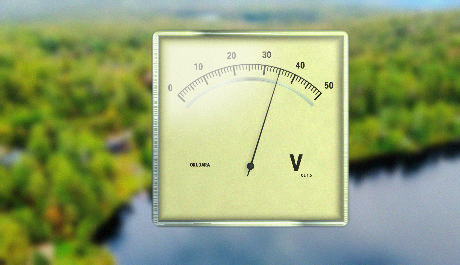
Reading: 35; V
